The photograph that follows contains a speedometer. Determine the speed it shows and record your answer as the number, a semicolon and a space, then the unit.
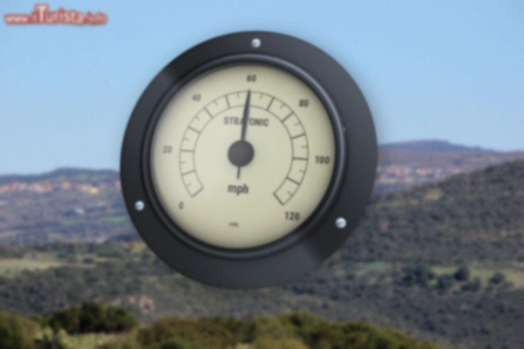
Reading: 60; mph
